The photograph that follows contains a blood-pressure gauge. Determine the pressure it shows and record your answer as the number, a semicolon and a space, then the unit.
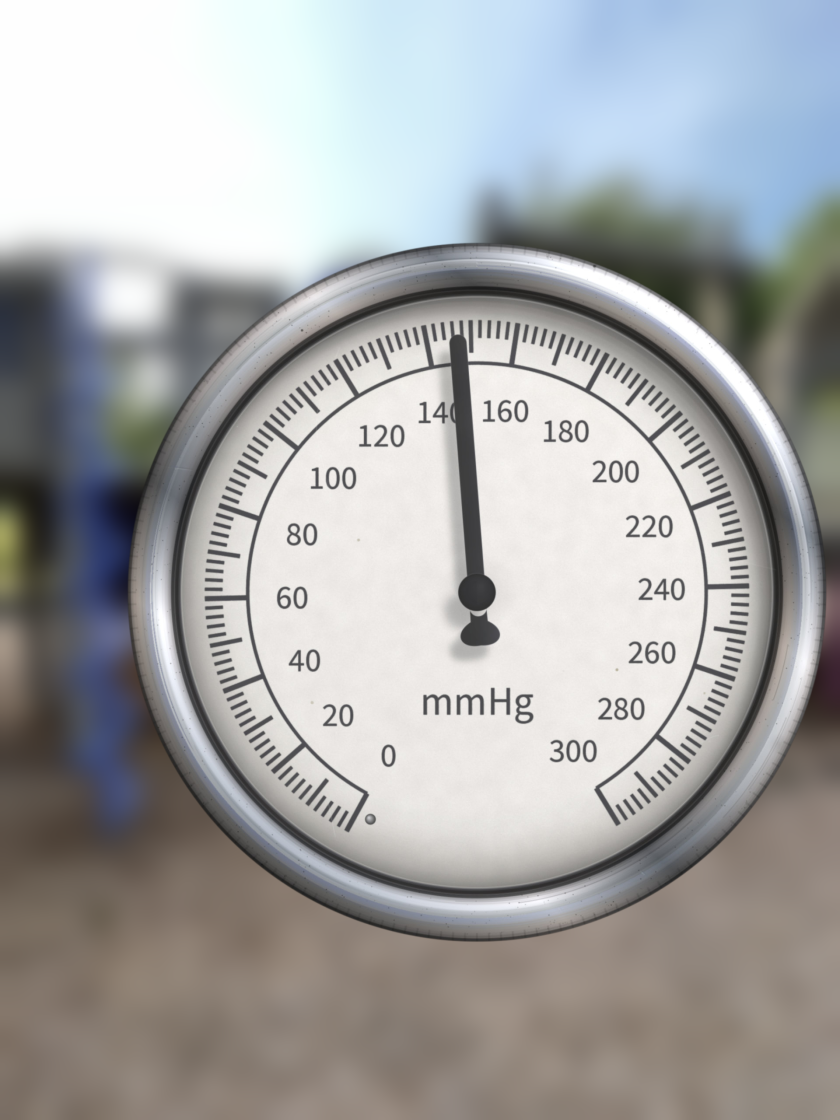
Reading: 147; mmHg
